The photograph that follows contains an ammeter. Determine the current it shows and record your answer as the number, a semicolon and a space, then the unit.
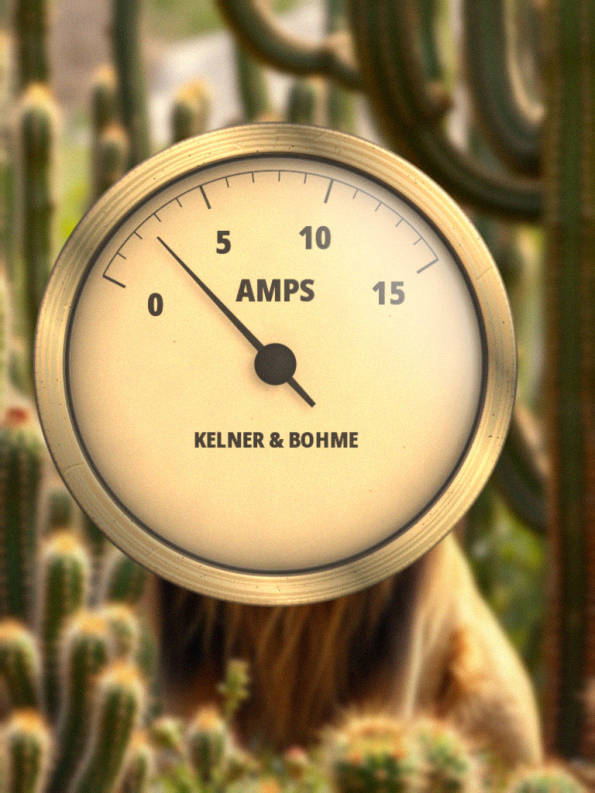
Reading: 2.5; A
